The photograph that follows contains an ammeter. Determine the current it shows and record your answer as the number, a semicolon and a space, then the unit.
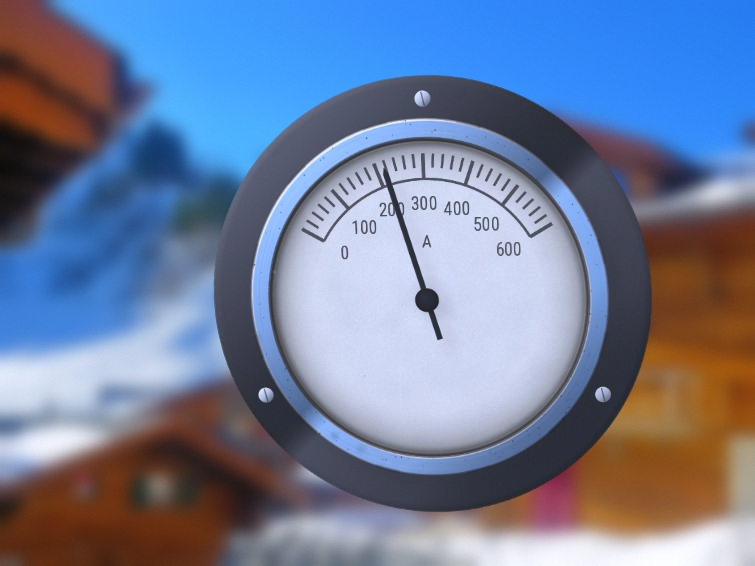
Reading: 220; A
